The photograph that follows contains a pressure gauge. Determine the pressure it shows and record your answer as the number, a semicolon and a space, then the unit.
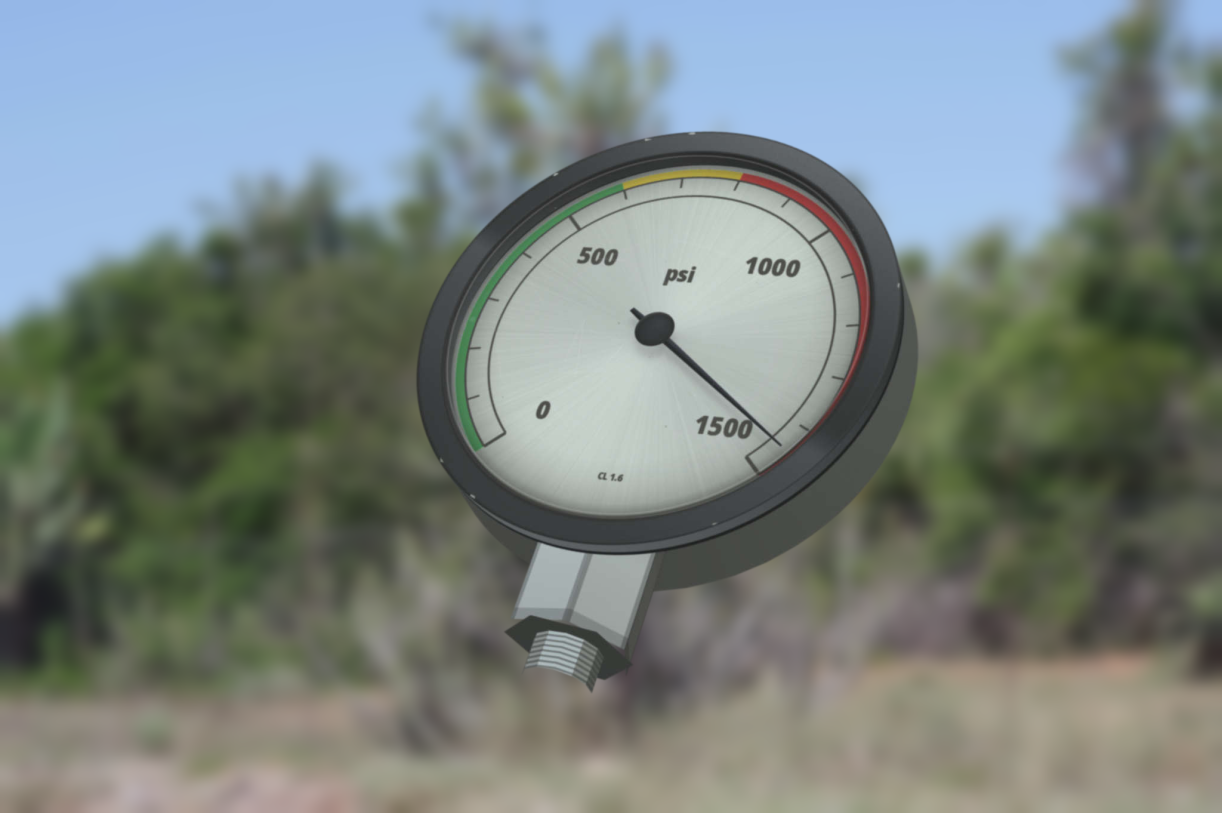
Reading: 1450; psi
